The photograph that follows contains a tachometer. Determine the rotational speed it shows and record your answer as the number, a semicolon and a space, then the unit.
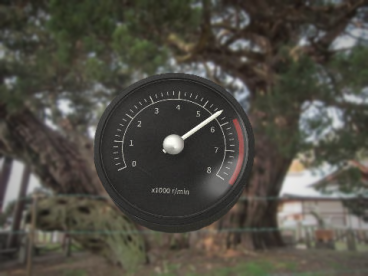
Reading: 5600; rpm
